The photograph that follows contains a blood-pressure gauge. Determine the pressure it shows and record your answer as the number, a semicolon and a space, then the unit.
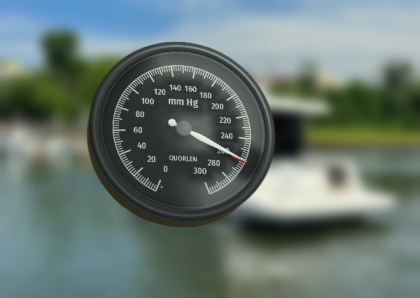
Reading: 260; mmHg
